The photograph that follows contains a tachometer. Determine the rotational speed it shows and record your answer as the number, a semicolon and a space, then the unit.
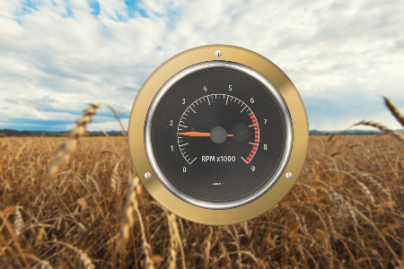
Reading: 1600; rpm
